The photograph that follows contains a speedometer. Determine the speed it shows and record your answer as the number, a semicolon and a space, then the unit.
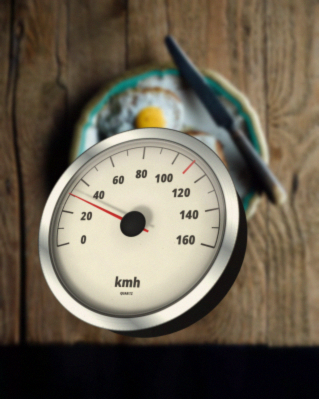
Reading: 30; km/h
